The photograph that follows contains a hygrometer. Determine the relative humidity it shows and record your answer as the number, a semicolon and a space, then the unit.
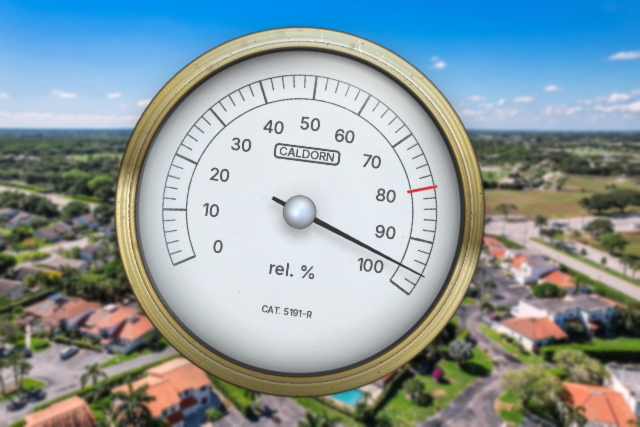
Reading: 96; %
